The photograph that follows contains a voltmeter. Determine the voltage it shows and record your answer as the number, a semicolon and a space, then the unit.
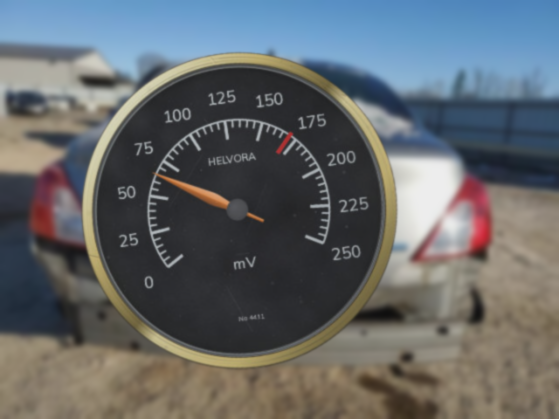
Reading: 65; mV
